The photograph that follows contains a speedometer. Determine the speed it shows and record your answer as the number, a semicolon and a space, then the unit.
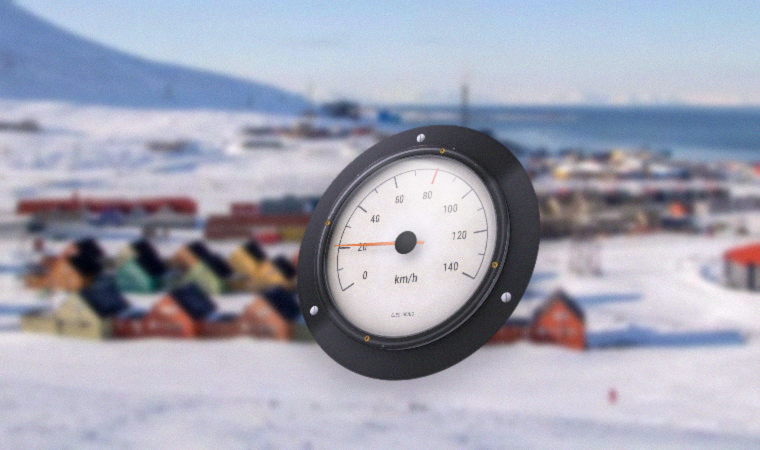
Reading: 20; km/h
